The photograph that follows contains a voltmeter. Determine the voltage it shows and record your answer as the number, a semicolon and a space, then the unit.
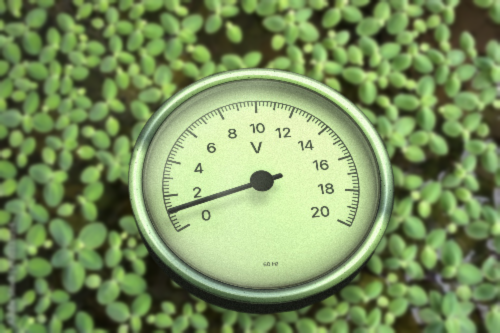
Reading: 1; V
